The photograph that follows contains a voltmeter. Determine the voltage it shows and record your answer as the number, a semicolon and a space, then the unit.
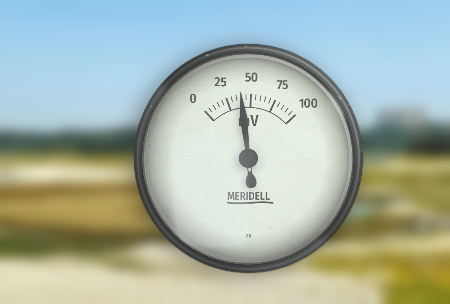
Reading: 40; mV
